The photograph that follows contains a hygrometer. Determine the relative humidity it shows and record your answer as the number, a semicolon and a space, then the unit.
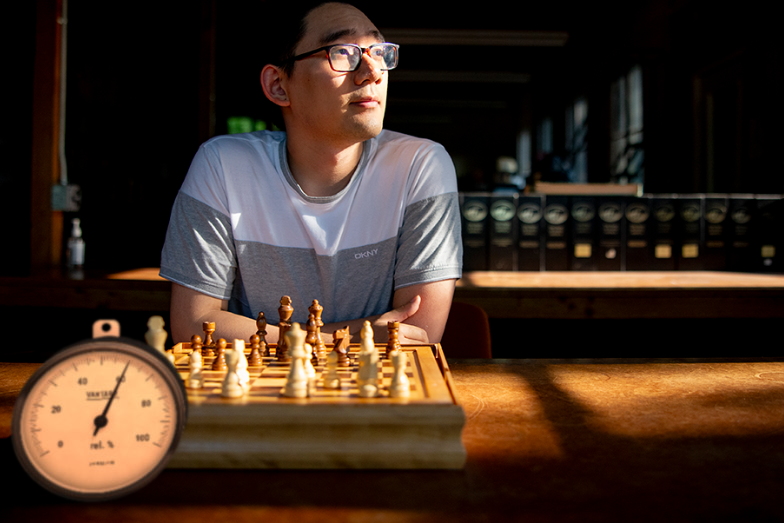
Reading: 60; %
